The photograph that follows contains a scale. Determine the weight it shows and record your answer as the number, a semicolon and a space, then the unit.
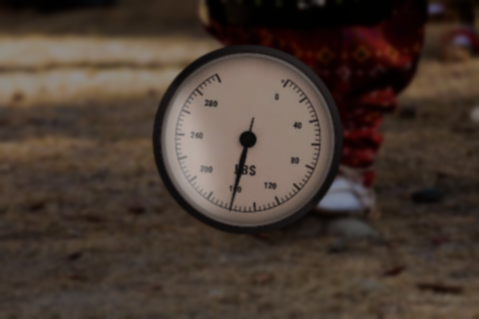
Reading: 160; lb
